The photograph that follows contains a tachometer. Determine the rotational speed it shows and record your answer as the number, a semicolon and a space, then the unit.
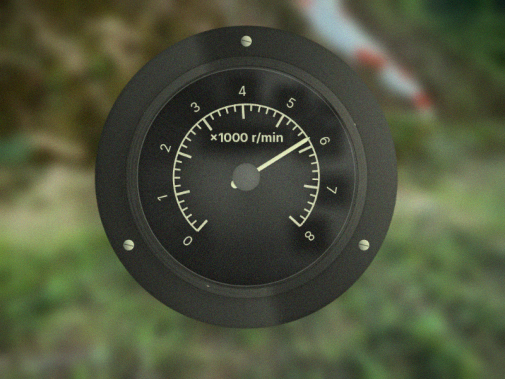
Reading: 5800; rpm
